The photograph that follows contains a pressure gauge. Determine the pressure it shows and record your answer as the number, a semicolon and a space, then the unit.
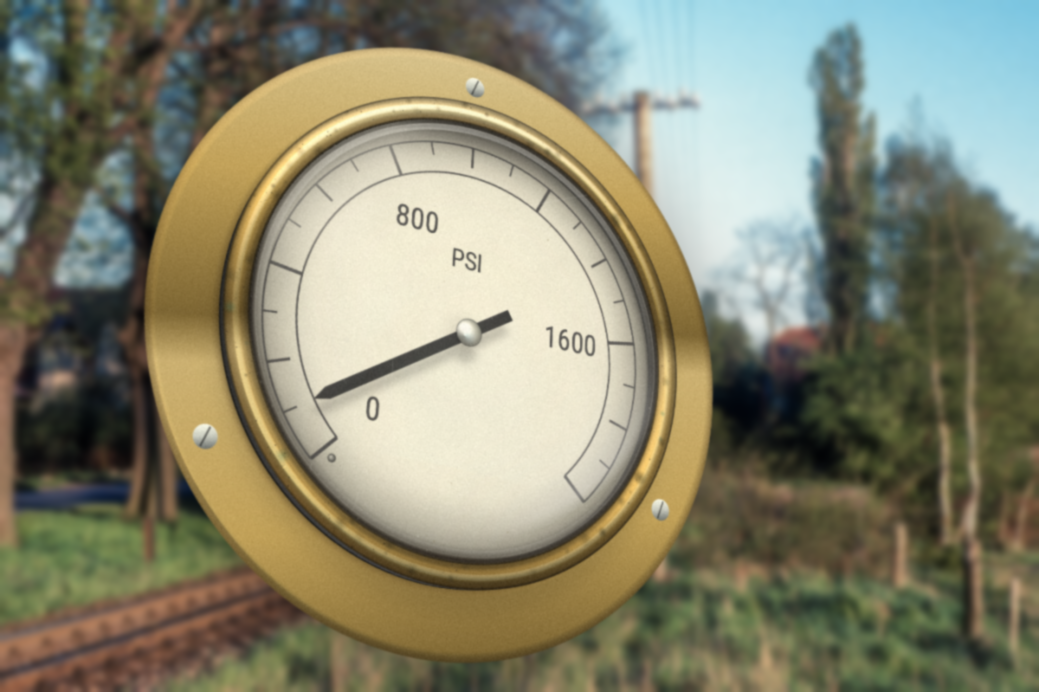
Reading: 100; psi
